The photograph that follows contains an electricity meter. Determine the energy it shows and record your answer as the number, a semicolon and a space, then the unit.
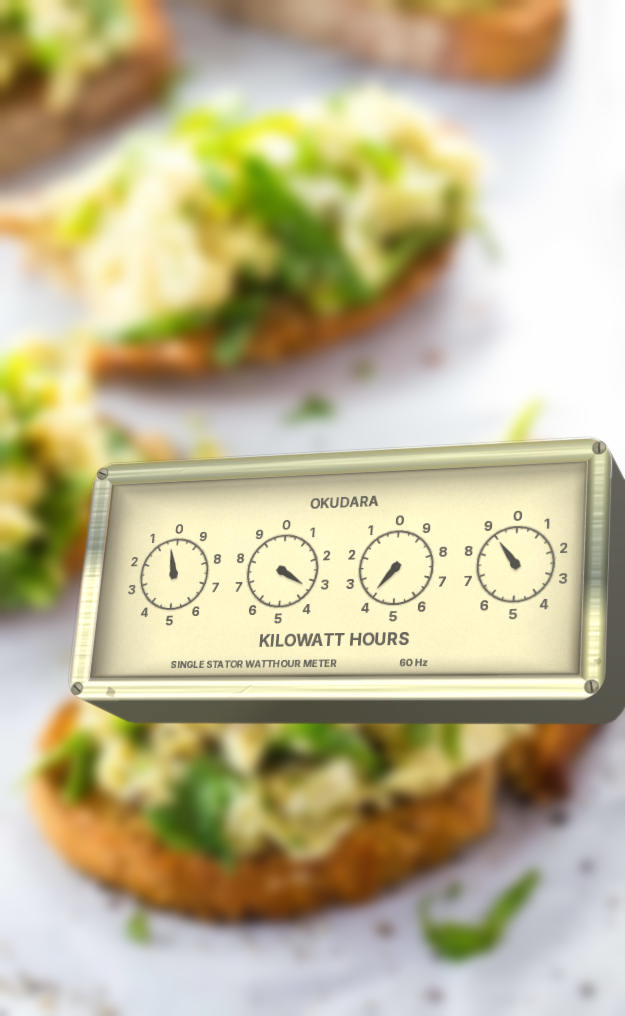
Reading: 339; kWh
